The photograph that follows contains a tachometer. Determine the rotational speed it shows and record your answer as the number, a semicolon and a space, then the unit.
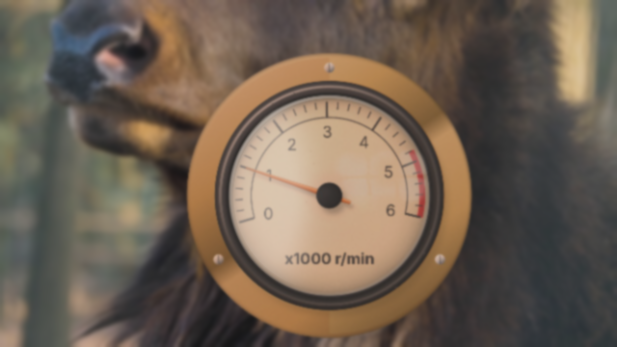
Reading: 1000; rpm
